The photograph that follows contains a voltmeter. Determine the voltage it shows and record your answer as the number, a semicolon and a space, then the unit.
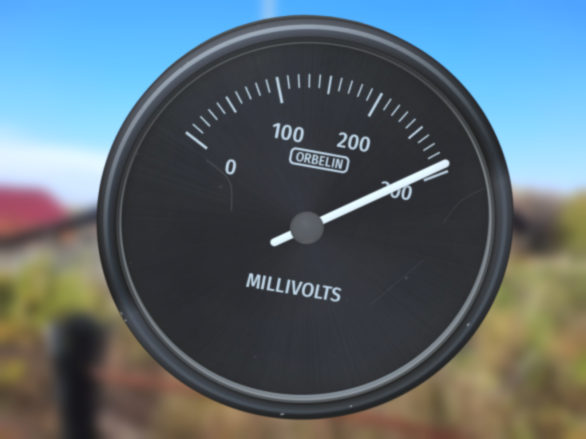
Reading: 290; mV
